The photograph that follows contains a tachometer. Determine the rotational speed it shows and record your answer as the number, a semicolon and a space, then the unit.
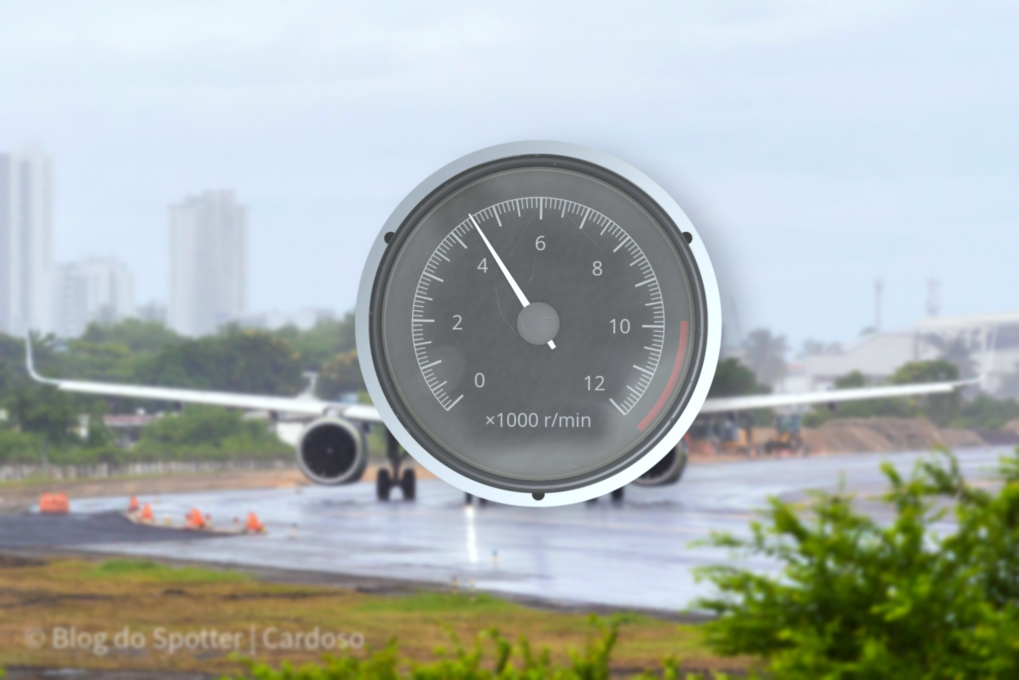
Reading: 4500; rpm
